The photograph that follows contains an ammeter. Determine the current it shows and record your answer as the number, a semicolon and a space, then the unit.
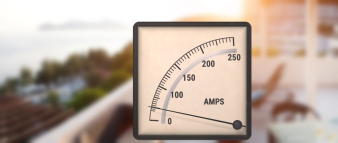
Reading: 50; A
